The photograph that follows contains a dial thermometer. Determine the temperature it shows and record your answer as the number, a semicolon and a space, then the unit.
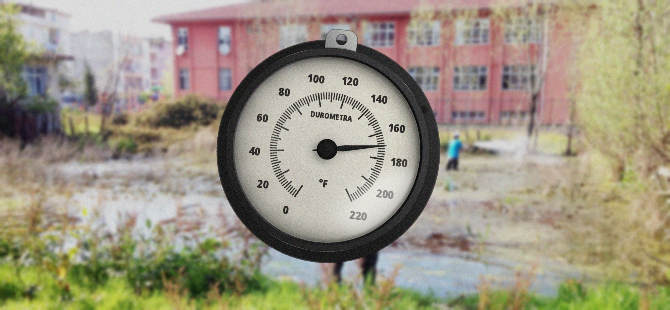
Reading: 170; °F
